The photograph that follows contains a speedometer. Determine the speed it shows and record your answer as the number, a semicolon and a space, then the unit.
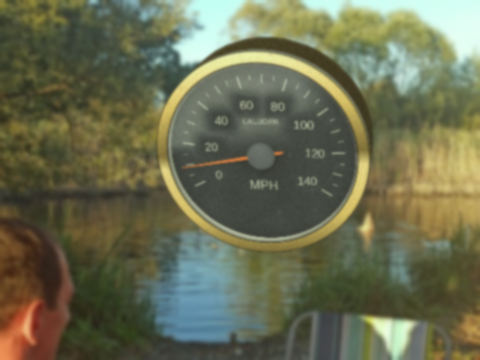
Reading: 10; mph
